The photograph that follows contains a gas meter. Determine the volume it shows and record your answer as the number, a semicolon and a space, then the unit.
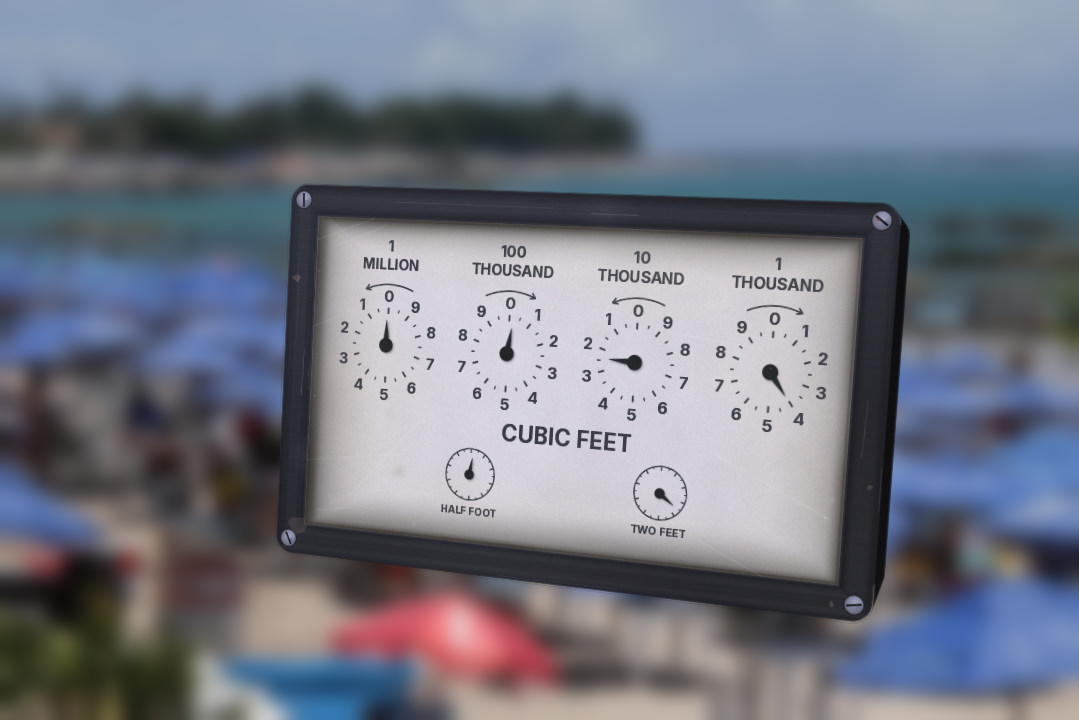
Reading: 2400; ft³
